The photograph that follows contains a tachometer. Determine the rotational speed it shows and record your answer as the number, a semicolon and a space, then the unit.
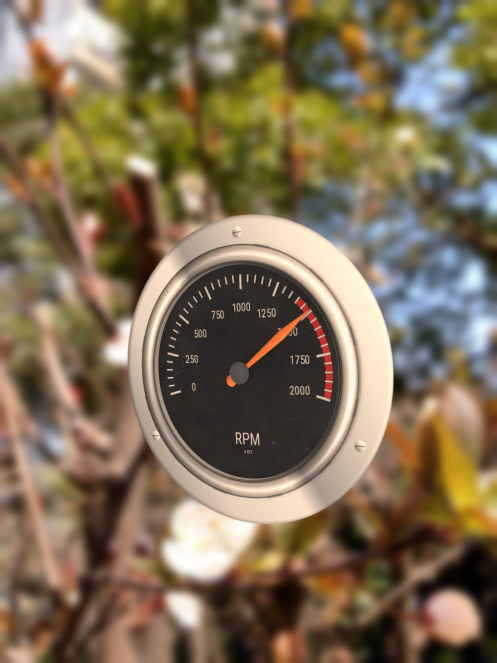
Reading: 1500; rpm
